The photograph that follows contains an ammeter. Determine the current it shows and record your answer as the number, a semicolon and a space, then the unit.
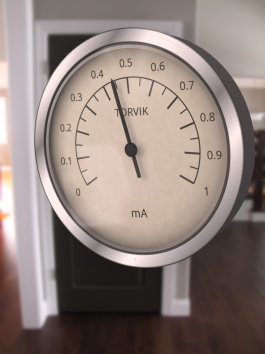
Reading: 0.45; mA
